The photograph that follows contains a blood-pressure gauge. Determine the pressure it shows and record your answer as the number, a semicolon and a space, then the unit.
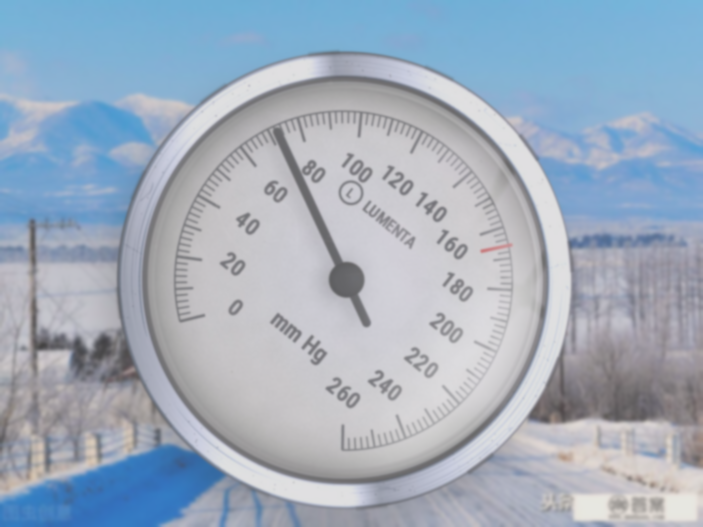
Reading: 72; mmHg
